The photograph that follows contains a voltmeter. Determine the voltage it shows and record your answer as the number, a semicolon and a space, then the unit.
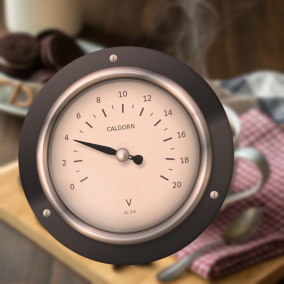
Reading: 4; V
